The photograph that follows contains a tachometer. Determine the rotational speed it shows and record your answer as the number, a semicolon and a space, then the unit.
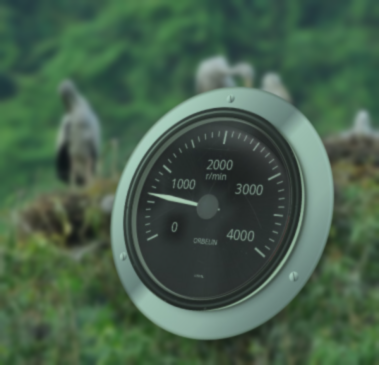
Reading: 600; rpm
